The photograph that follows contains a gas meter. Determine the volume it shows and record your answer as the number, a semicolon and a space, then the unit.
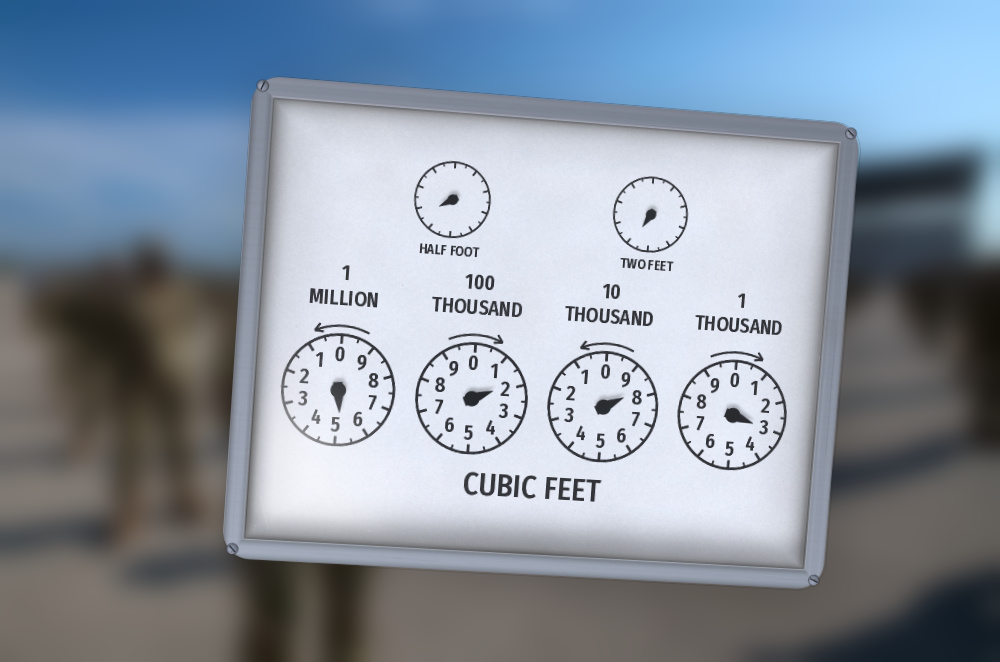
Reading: 518300; ft³
